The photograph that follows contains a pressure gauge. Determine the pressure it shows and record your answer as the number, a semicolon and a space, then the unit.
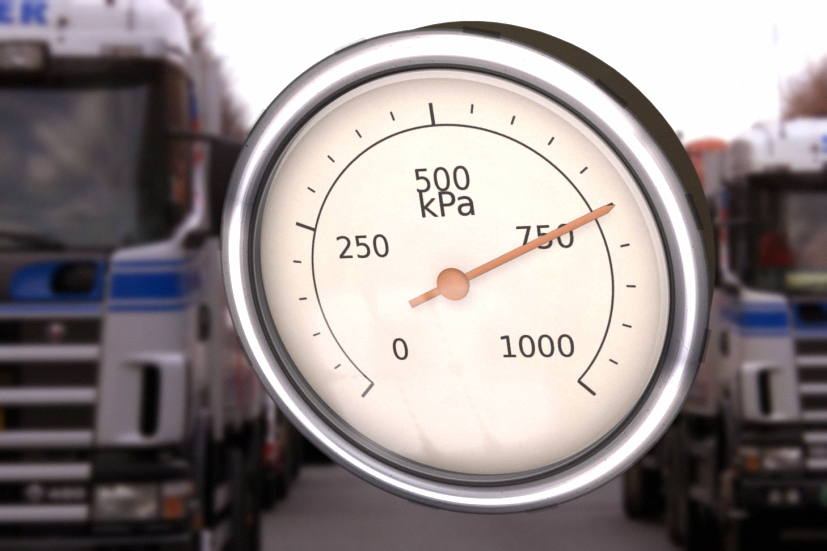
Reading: 750; kPa
